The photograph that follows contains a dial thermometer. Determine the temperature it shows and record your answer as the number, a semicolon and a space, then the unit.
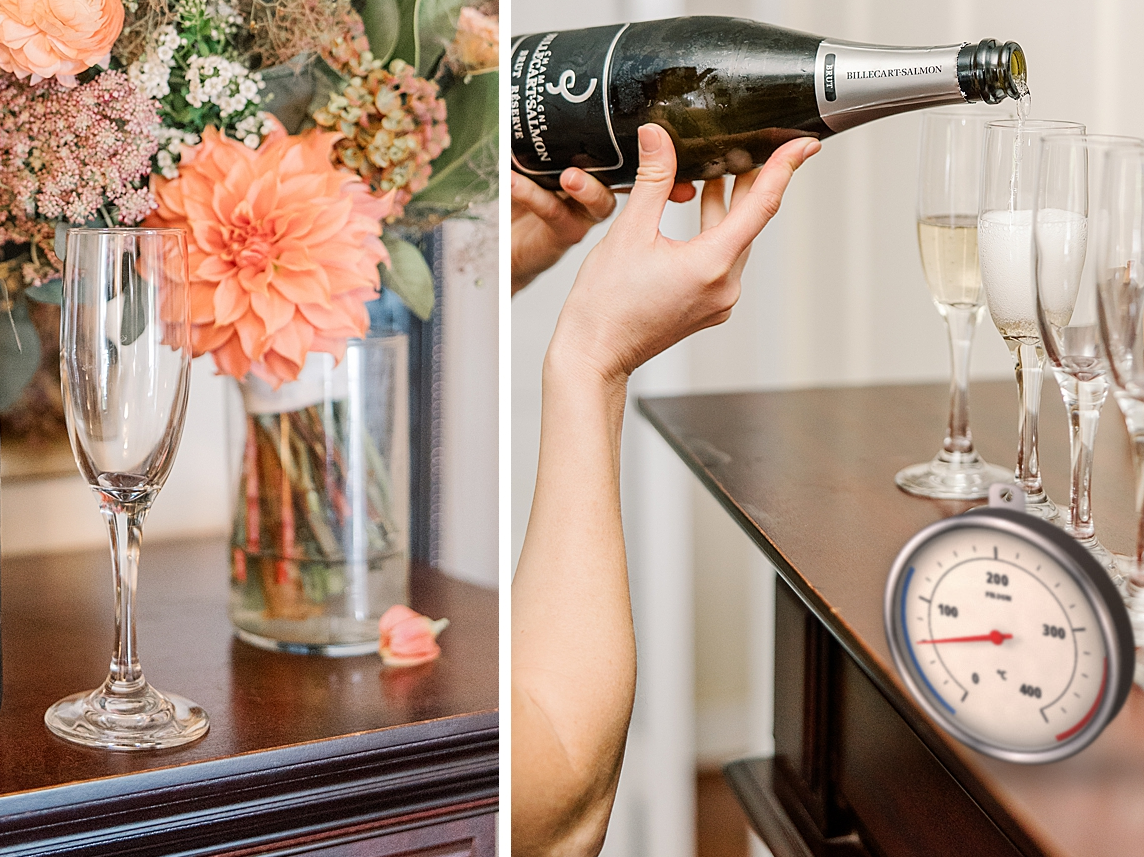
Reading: 60; °C
